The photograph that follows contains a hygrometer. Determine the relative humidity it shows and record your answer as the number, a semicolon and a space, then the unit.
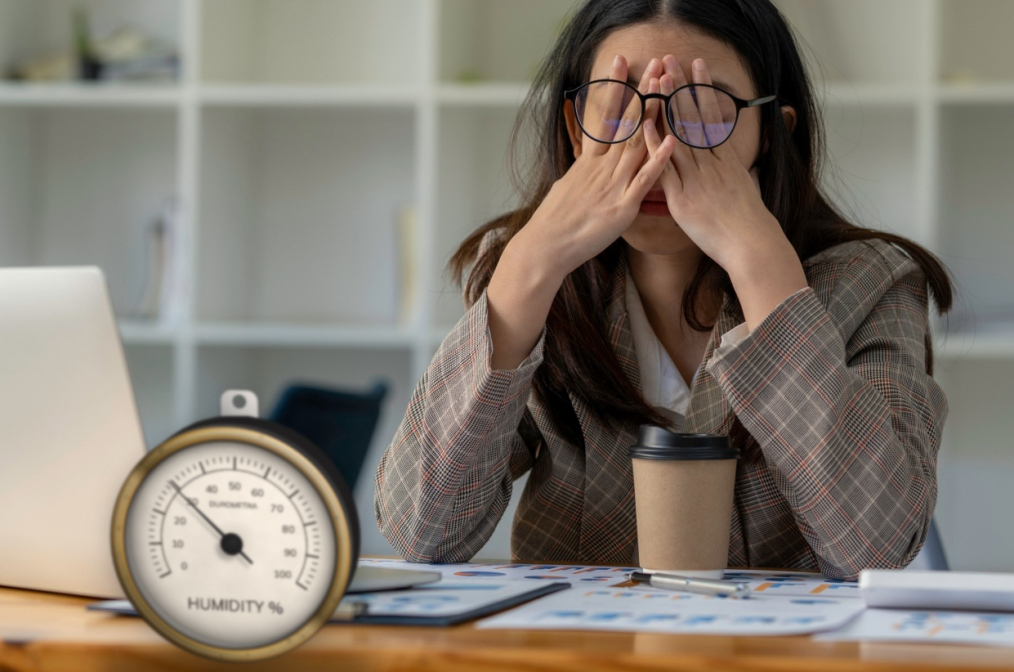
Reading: 30; %
